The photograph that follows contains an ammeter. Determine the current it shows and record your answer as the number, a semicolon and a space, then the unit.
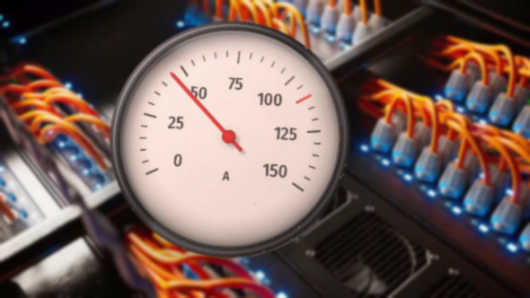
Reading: 45; A
